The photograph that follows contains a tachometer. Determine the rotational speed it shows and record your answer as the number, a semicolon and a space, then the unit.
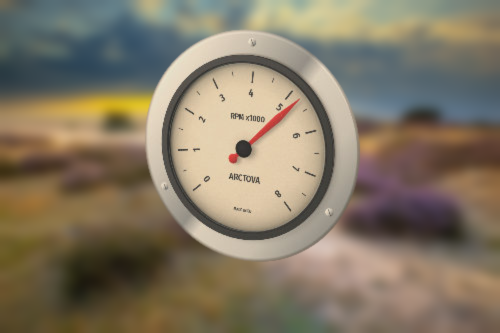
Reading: 5250; rpm
